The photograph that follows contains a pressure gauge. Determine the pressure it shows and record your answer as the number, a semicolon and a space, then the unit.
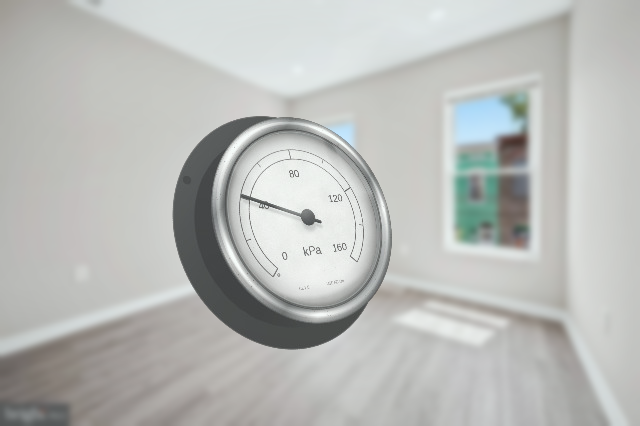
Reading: 40; kPa
